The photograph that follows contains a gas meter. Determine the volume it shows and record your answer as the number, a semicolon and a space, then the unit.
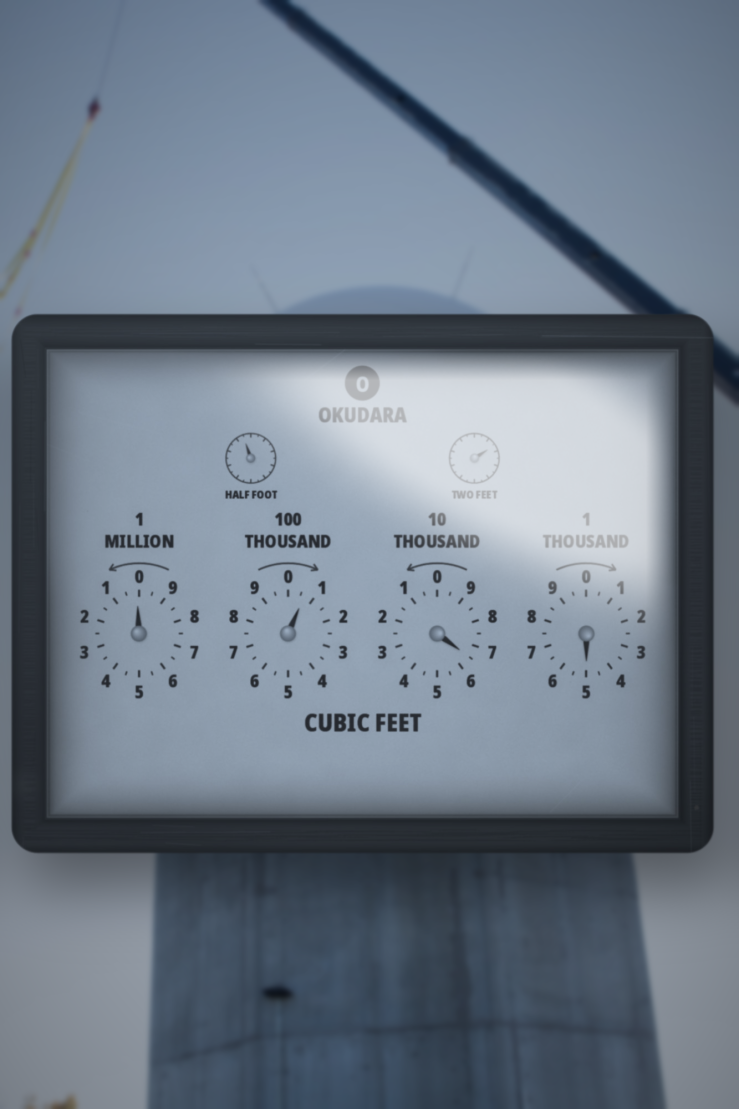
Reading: 6500; ft³
